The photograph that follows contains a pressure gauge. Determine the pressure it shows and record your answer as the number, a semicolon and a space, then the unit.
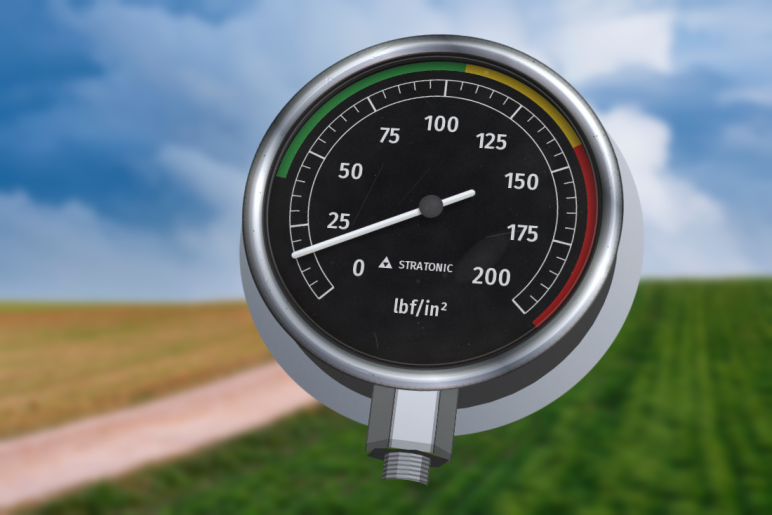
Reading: 15; psi
